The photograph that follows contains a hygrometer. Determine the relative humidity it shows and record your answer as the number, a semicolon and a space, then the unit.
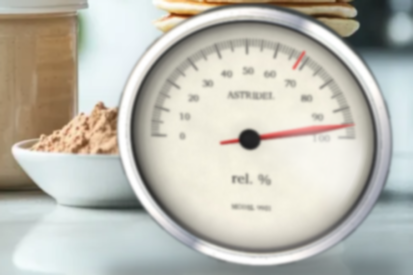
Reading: 95; %
